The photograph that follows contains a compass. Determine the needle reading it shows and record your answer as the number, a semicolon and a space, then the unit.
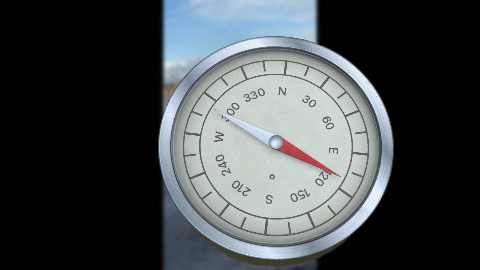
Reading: 112.5; °
